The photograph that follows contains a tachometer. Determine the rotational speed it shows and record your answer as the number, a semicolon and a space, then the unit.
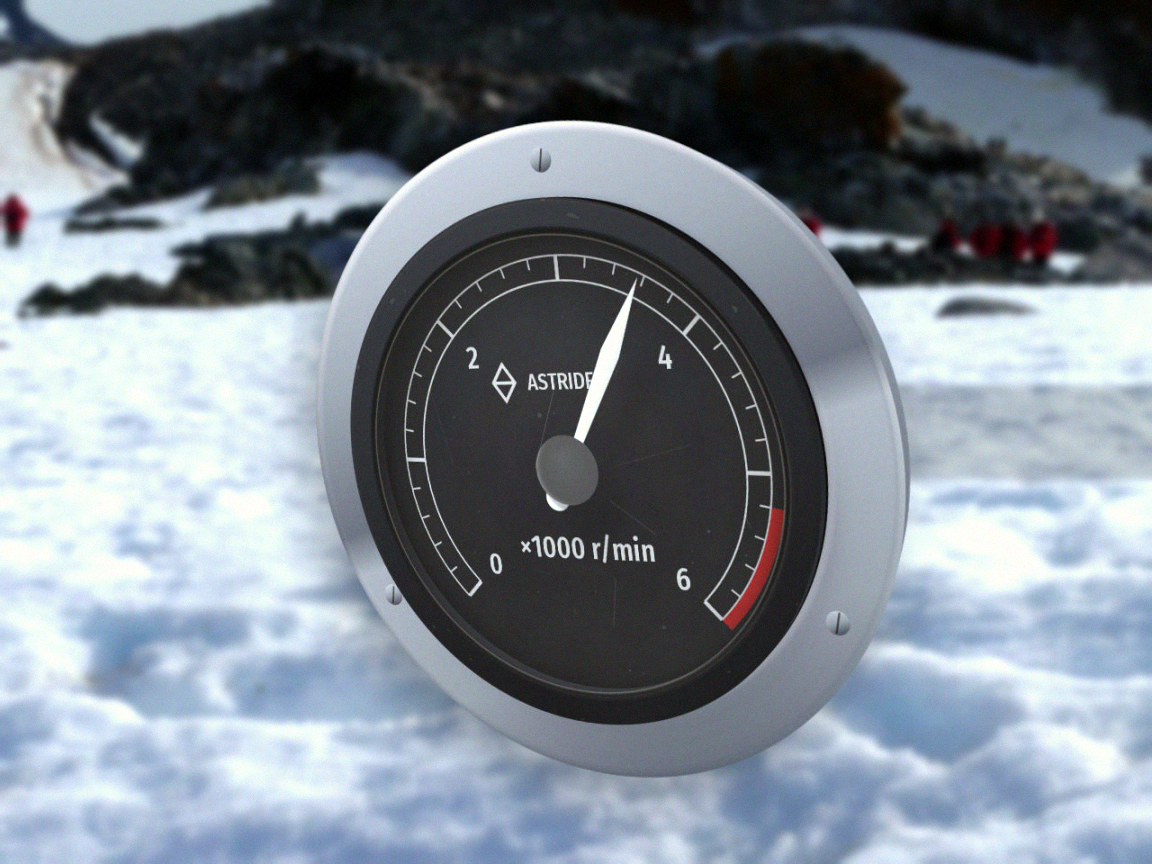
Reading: 3600; rpm
